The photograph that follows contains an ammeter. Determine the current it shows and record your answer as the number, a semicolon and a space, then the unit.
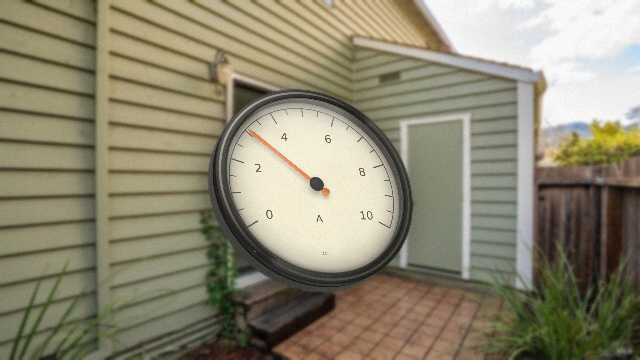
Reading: 3; A
